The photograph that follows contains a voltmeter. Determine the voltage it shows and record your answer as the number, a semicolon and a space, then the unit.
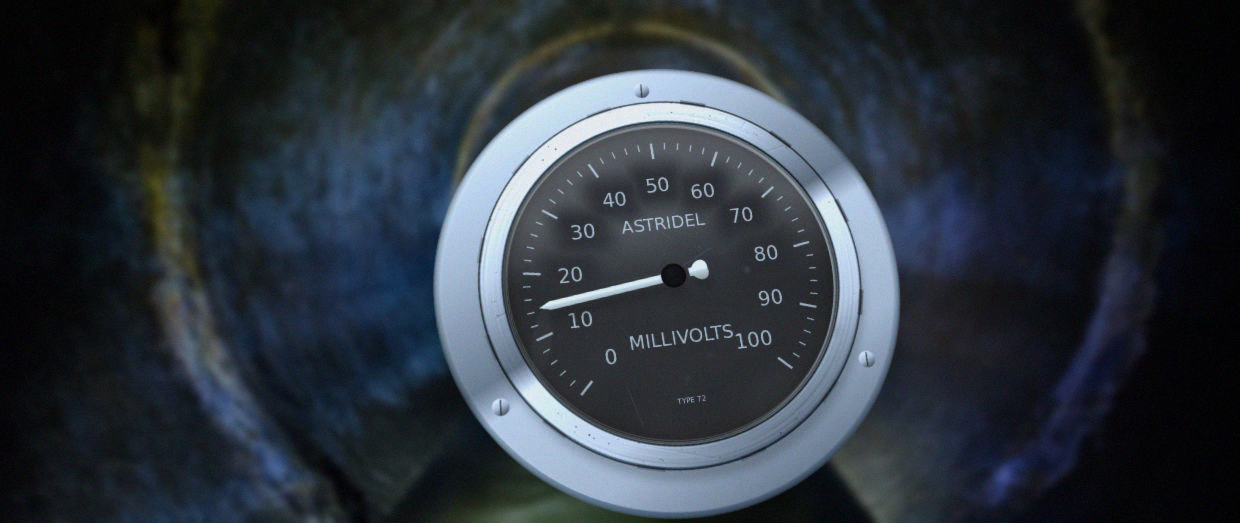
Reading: 14; mV
